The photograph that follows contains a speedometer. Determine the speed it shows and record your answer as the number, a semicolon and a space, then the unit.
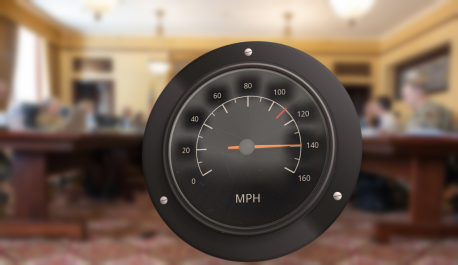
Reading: 140; mph
